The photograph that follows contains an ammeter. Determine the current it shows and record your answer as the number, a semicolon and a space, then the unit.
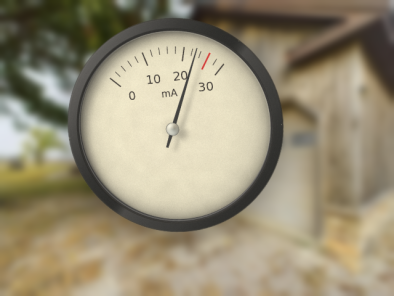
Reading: 23; mA
